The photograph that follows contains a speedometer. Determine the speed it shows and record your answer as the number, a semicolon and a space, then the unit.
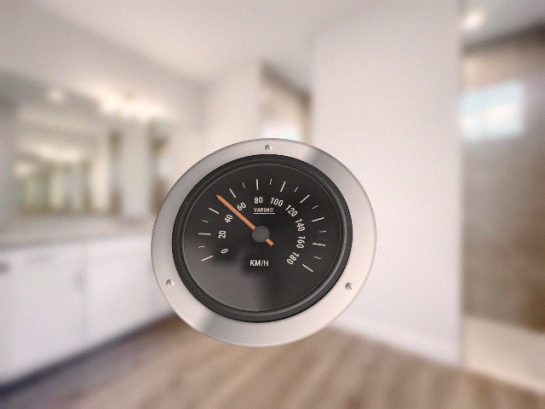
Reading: 50; km/h
